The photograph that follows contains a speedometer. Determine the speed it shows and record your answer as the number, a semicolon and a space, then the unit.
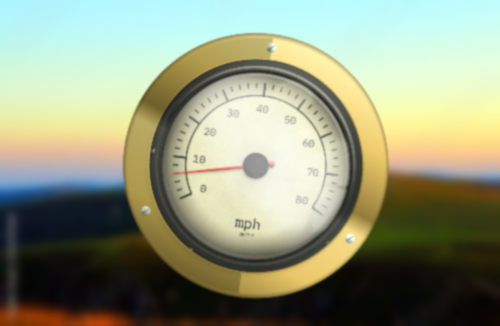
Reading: 6; mph
